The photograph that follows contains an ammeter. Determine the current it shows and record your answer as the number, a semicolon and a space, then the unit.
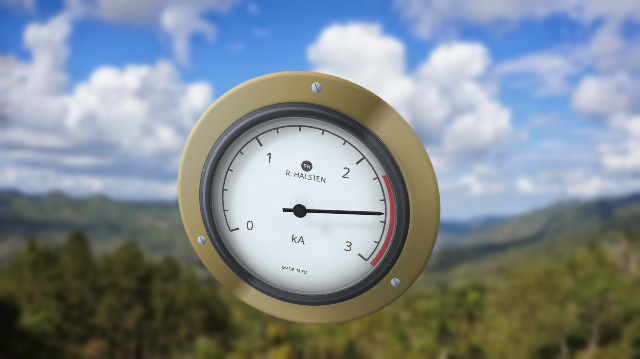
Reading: 2.5; kA
